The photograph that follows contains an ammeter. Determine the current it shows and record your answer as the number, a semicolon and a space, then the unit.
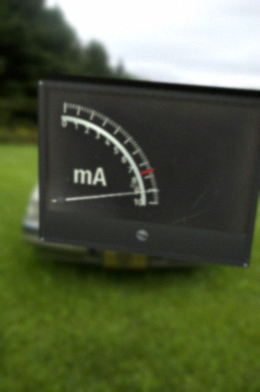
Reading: 9; mA
